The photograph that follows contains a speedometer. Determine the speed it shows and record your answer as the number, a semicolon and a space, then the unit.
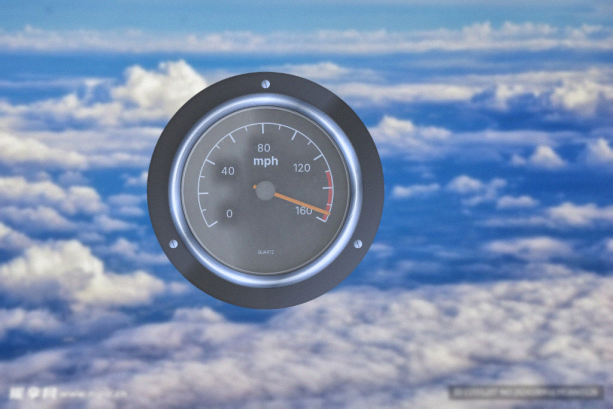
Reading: 155; mph
